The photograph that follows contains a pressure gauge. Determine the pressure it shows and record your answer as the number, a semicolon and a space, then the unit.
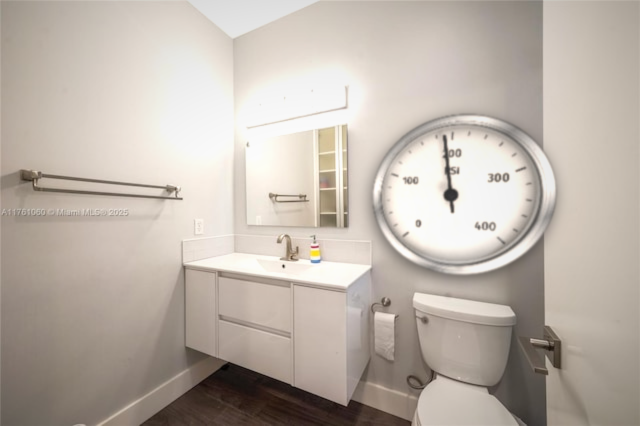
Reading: 190; psi
